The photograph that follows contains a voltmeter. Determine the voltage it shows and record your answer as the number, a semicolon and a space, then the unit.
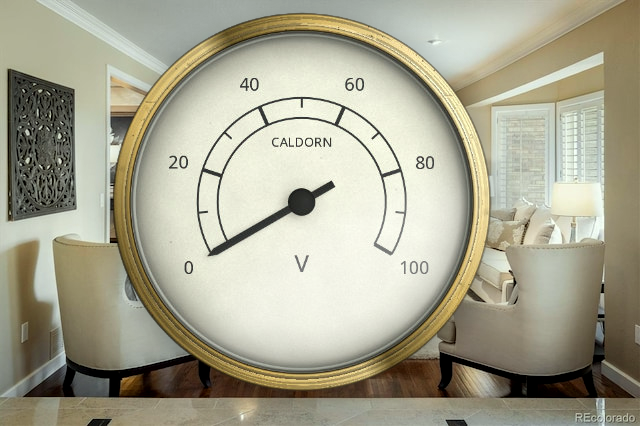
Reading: 0; V
